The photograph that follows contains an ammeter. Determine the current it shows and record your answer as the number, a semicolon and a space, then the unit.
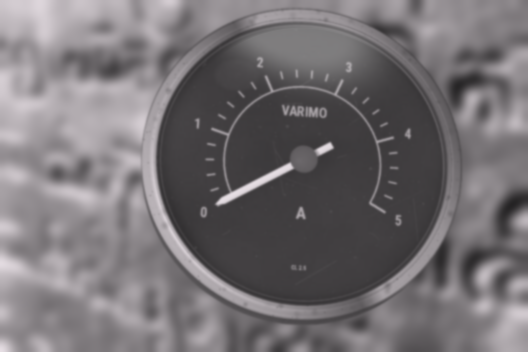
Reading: 0; A
